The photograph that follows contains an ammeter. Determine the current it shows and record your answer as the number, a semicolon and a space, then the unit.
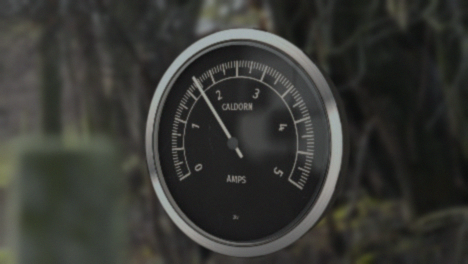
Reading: 1.75; A
